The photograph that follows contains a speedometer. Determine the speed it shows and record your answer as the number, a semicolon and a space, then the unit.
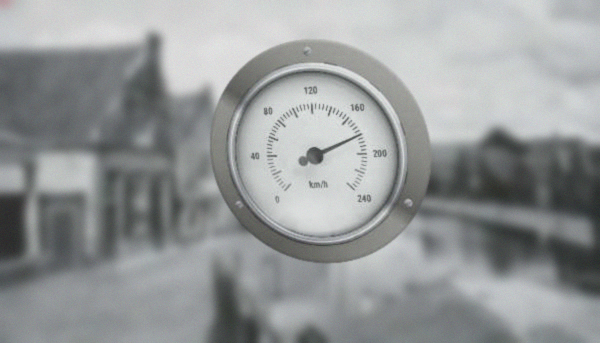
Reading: 180; km/h
